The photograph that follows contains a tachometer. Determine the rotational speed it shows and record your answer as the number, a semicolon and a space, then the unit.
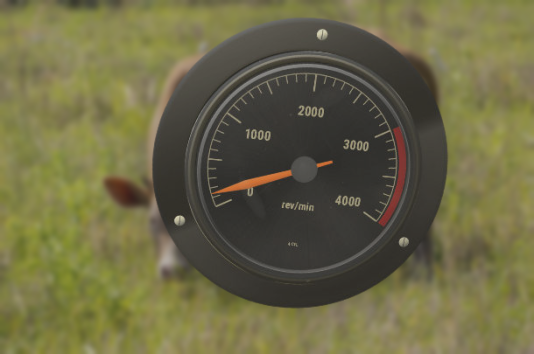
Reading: 150; rpm
